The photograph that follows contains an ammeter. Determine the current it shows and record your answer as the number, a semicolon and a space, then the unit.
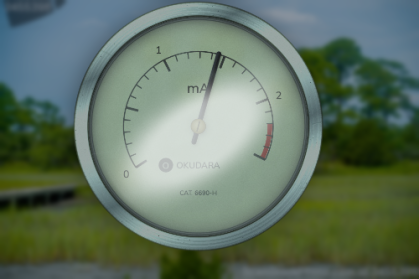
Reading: 1.45; mA
